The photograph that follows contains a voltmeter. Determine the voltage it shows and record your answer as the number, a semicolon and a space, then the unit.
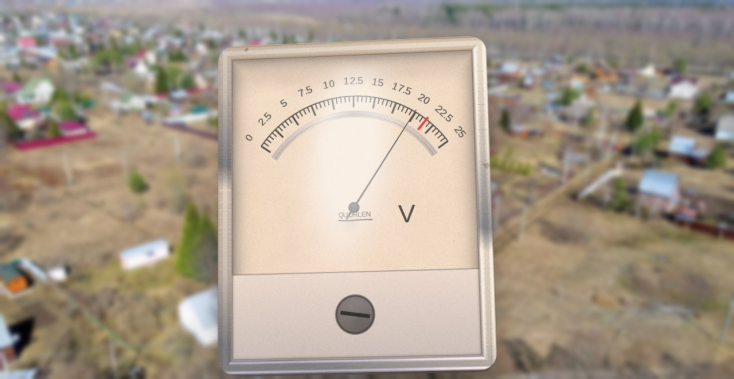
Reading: 20; V
